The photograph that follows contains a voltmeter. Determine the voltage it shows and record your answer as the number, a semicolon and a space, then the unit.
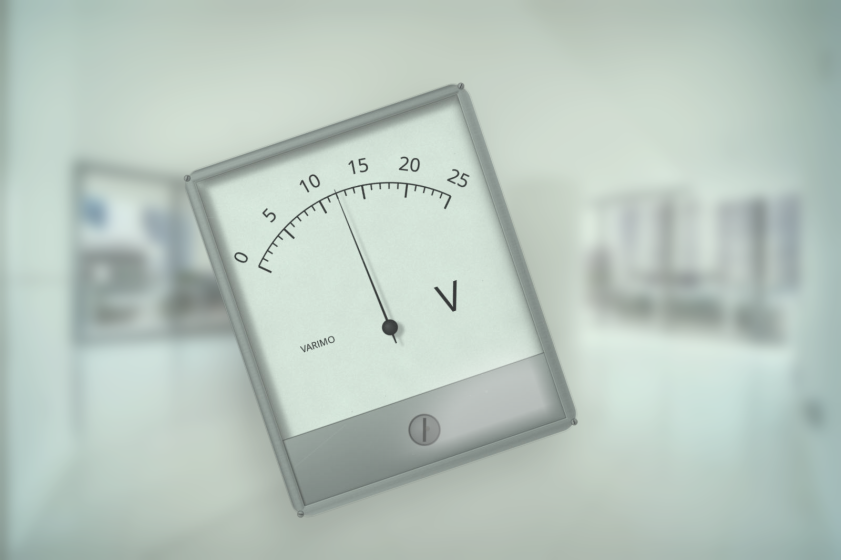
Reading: 12; V
